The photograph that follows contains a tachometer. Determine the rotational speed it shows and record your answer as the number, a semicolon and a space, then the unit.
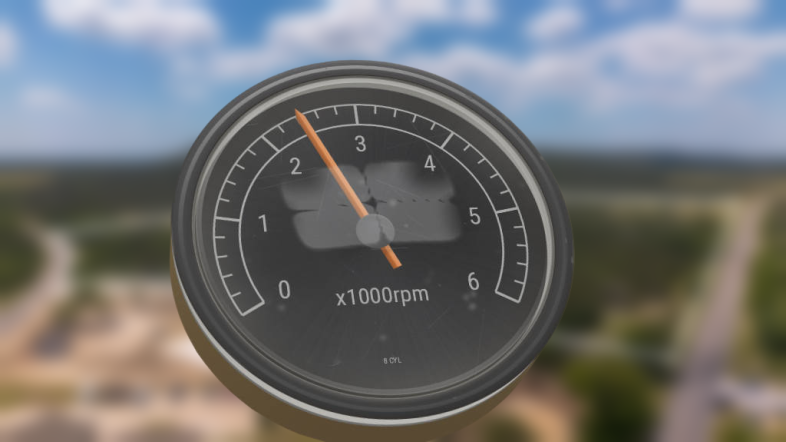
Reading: 2400; rpm
